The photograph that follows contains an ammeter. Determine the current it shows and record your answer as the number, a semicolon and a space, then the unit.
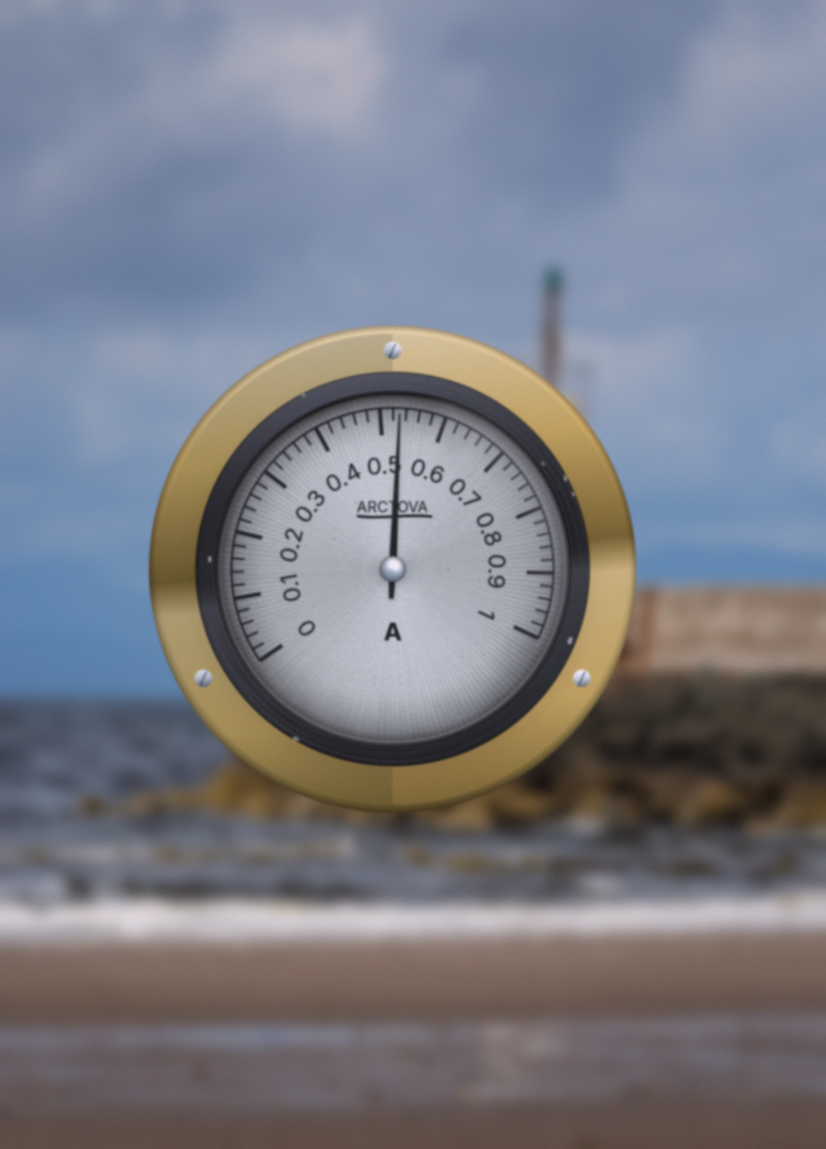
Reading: 0.53; A
